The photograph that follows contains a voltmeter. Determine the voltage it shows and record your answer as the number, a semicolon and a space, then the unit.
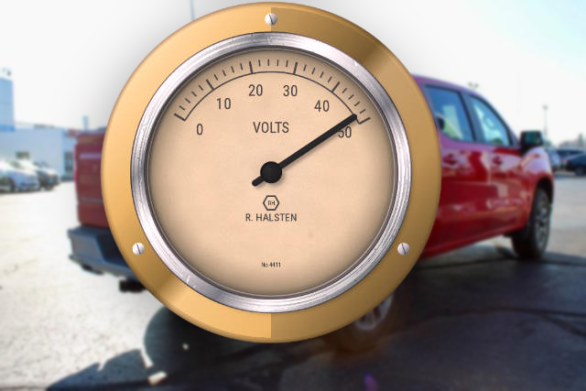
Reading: 48; V
